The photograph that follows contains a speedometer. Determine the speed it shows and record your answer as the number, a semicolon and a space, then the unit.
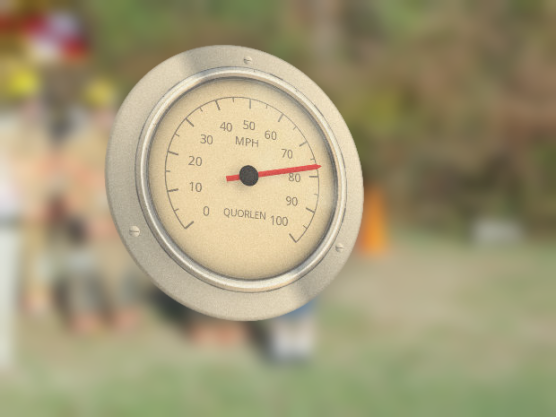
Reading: 77.5; mph
